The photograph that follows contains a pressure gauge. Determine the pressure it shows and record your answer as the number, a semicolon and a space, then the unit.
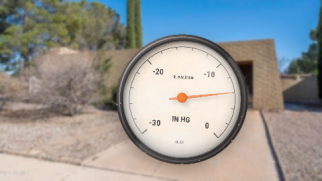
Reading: -6; inHg
